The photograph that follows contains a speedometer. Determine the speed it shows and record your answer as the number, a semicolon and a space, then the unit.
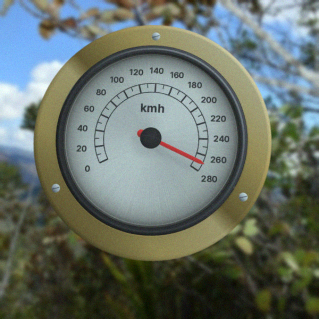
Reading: 270; km/h
